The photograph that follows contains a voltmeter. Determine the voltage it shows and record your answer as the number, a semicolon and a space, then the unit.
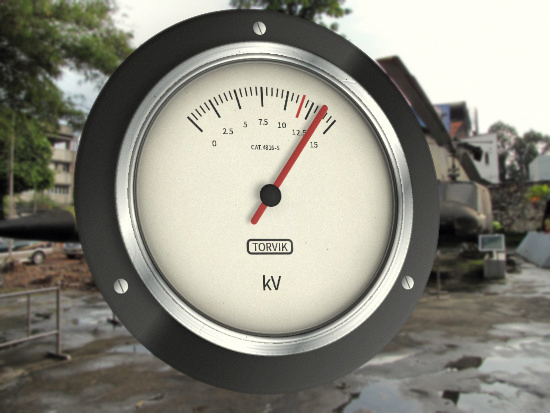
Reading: 13.5; kV
